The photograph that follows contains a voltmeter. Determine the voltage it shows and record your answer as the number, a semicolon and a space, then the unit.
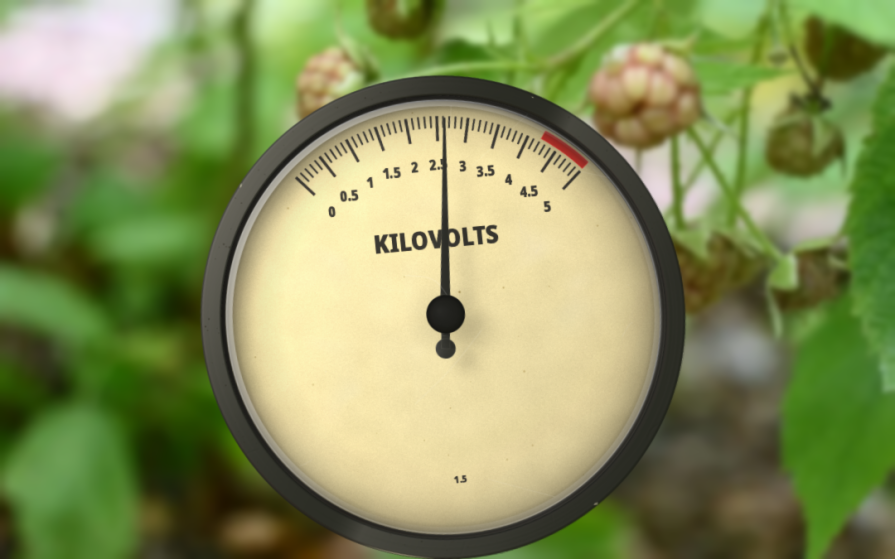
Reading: 2.6; kV
